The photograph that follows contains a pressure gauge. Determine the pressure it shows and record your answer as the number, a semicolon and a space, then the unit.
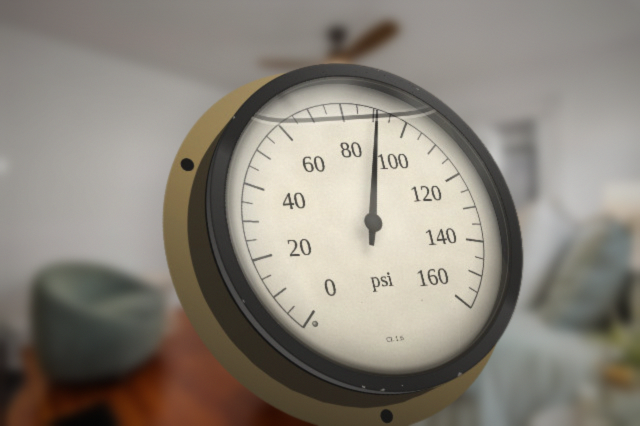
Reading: 90; psi
